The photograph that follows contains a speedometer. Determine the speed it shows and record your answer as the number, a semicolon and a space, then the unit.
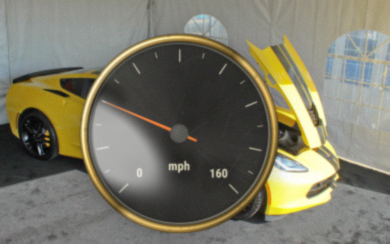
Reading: 40; mph
